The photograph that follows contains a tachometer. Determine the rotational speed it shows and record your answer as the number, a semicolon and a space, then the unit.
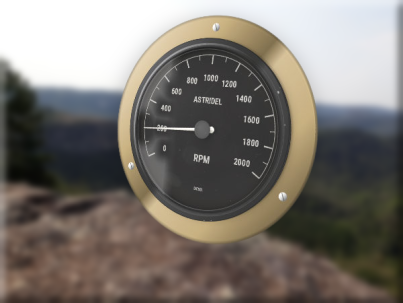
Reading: 200; rpm
